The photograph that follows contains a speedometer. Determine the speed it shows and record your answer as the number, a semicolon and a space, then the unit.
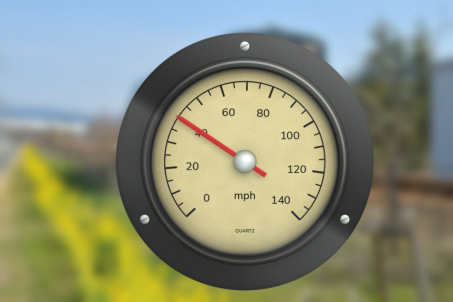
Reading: 40; mph
